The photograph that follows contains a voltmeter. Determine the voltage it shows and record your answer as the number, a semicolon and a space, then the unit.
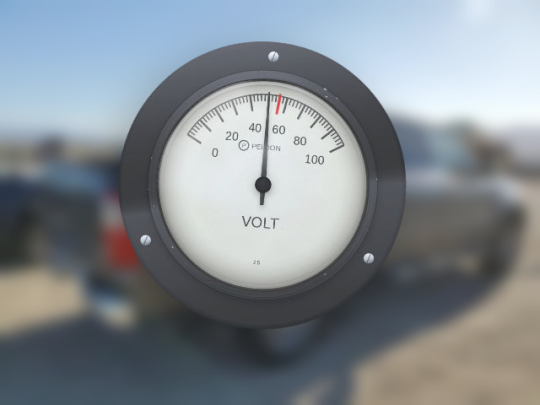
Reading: 50; V
